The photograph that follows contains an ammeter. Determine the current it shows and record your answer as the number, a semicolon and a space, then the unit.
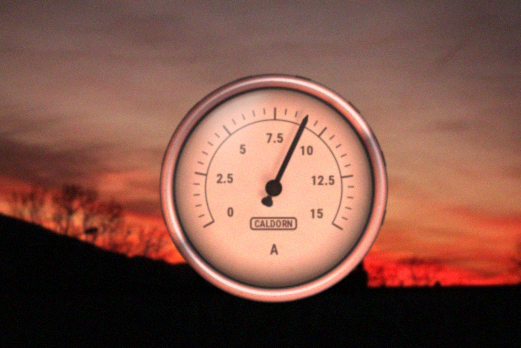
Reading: 9; A
